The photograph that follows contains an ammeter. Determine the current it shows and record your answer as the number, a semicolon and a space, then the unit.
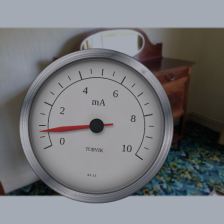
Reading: 0.75; mA
